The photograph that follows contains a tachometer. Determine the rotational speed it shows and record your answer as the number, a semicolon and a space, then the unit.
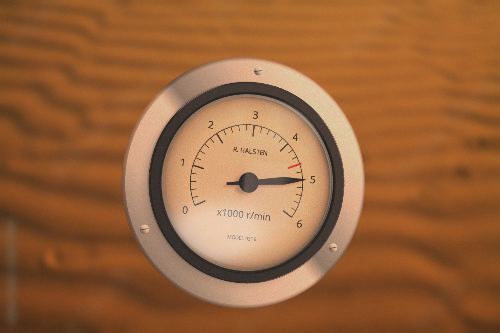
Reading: 5000; rpm
